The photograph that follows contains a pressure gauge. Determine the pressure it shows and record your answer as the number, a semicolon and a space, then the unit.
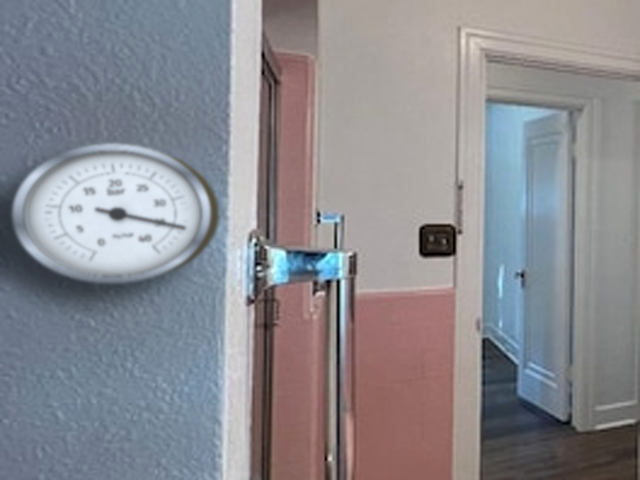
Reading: 35; bar
